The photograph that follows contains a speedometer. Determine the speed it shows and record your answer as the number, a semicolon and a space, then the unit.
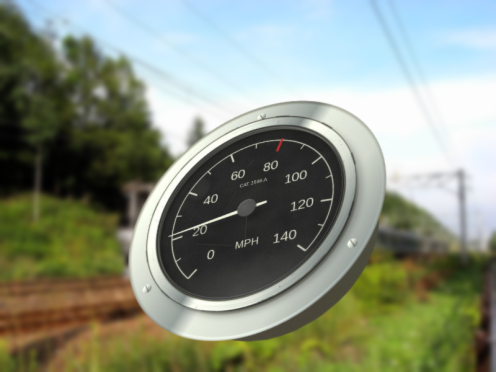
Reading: 20; mph
